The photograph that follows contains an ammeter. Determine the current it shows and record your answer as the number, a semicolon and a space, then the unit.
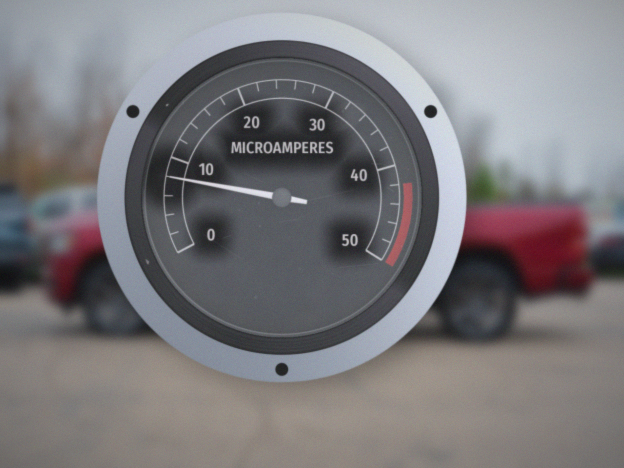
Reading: 8; µA
